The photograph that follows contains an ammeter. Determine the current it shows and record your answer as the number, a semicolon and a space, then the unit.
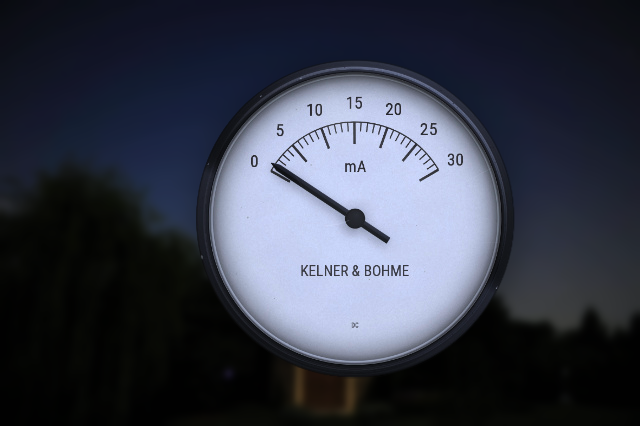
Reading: 1; mA
